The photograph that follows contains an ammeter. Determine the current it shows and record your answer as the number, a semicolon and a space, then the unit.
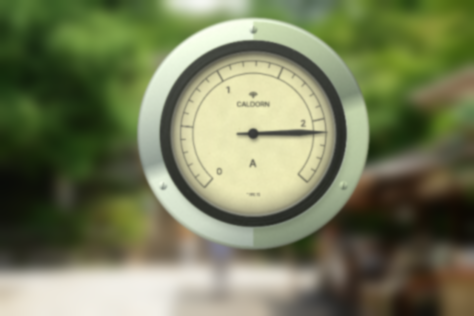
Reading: 2.1; A
